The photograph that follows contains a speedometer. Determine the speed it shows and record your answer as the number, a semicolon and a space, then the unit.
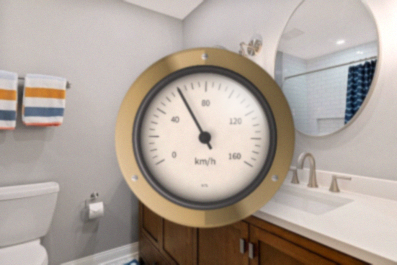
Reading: 60; km/h
